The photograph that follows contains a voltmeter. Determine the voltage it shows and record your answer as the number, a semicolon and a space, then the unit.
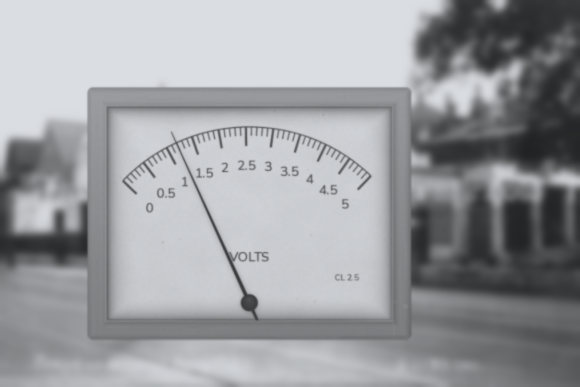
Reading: 1.2; V
